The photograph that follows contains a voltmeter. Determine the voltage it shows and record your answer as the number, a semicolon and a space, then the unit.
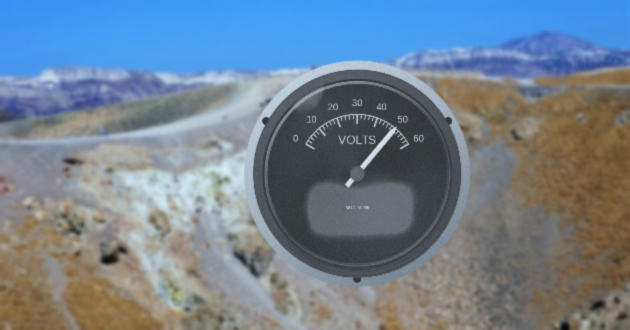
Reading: 50; V
